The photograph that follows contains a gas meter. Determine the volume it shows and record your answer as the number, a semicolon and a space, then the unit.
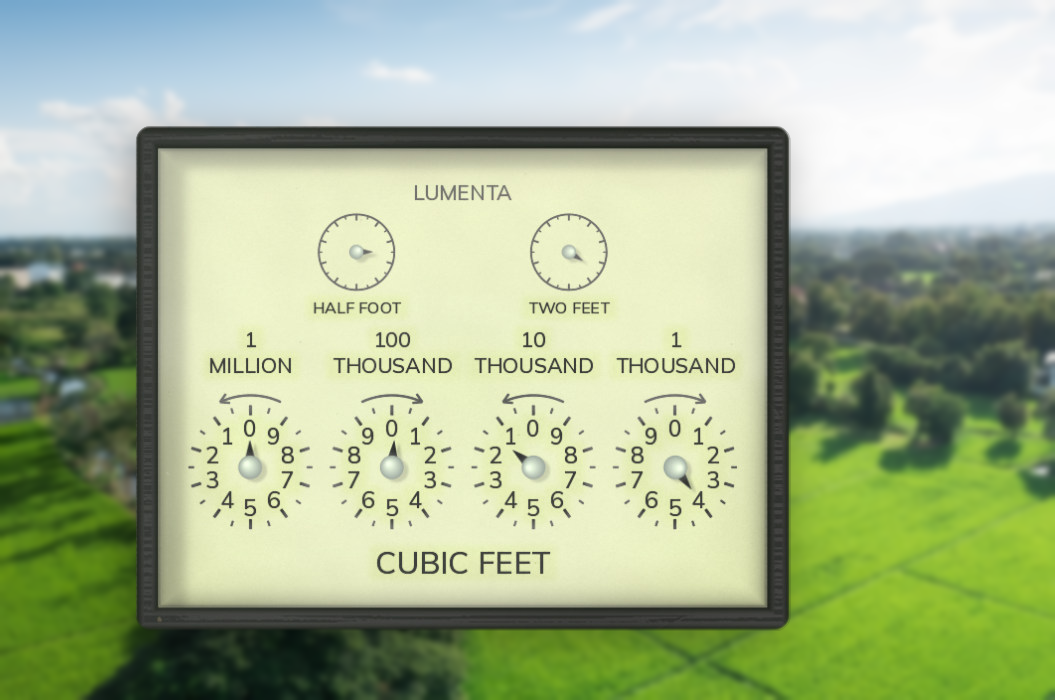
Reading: 1400; ft³
